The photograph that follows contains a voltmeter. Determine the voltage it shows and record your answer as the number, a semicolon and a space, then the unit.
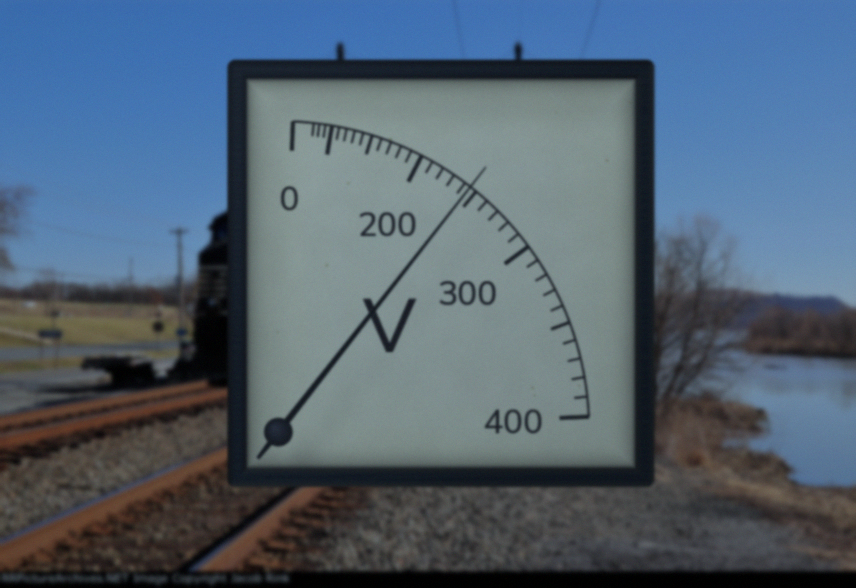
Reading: 245; V
